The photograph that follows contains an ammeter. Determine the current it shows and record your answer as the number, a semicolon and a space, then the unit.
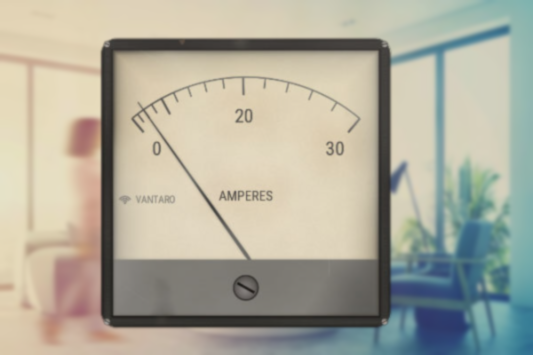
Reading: 6; A
